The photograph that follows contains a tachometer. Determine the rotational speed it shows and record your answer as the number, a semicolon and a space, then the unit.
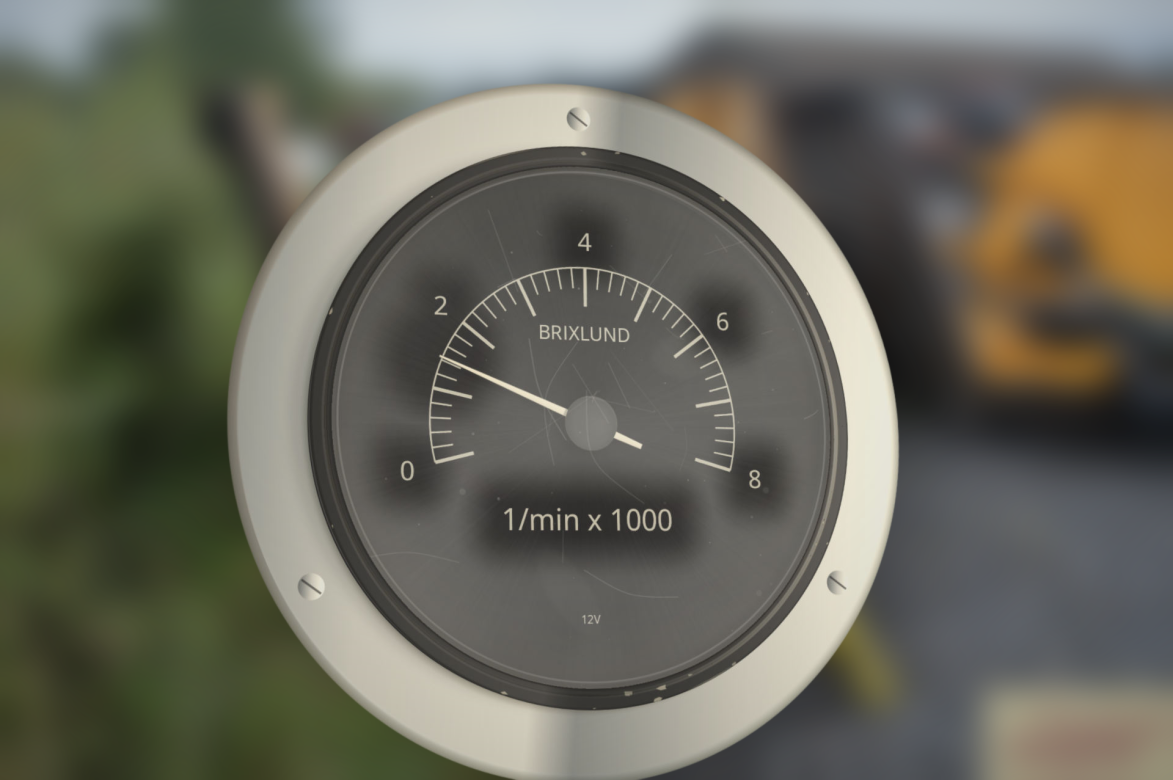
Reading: 1400; rpm
